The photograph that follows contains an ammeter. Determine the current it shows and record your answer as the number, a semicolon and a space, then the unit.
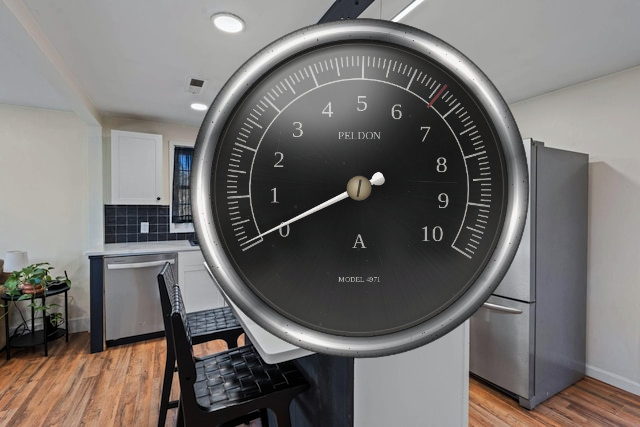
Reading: 0.1; A
